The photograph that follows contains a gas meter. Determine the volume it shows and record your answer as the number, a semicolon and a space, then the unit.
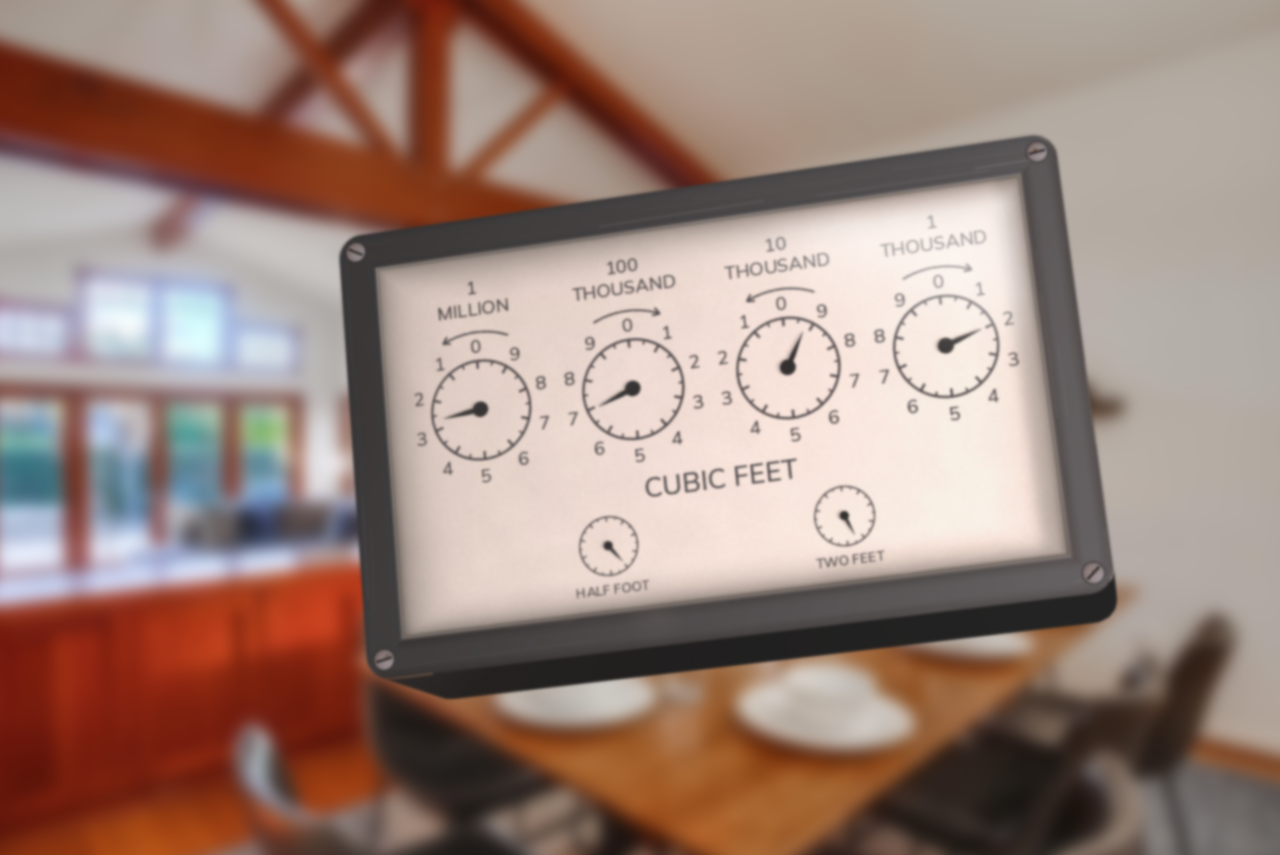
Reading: 269200; ft³
